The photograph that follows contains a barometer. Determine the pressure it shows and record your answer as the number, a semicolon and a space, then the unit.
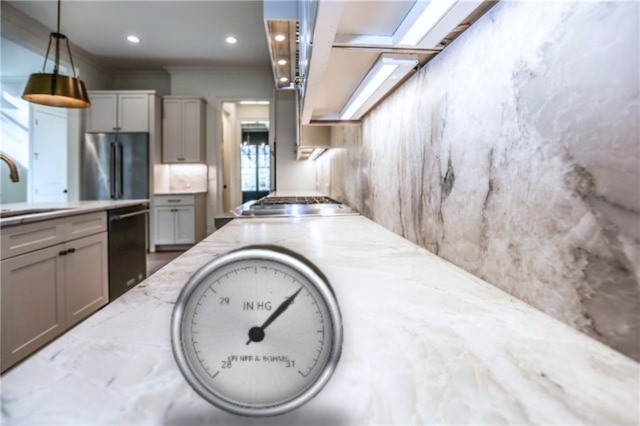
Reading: 30; inHg
